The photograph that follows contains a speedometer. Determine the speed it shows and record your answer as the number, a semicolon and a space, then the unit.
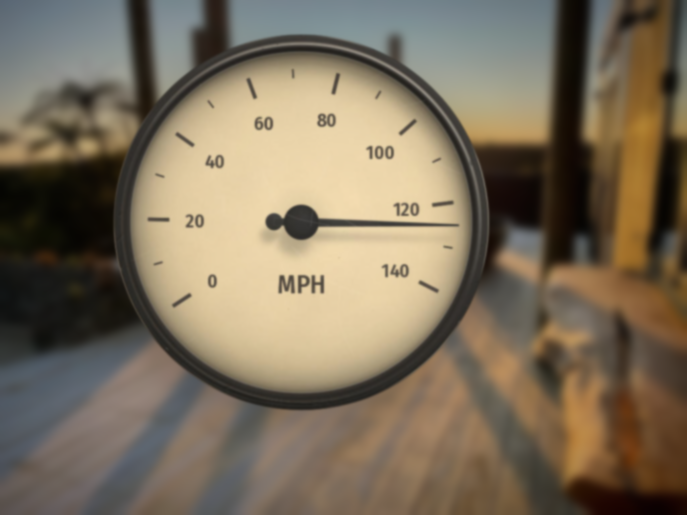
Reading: 125; mph
